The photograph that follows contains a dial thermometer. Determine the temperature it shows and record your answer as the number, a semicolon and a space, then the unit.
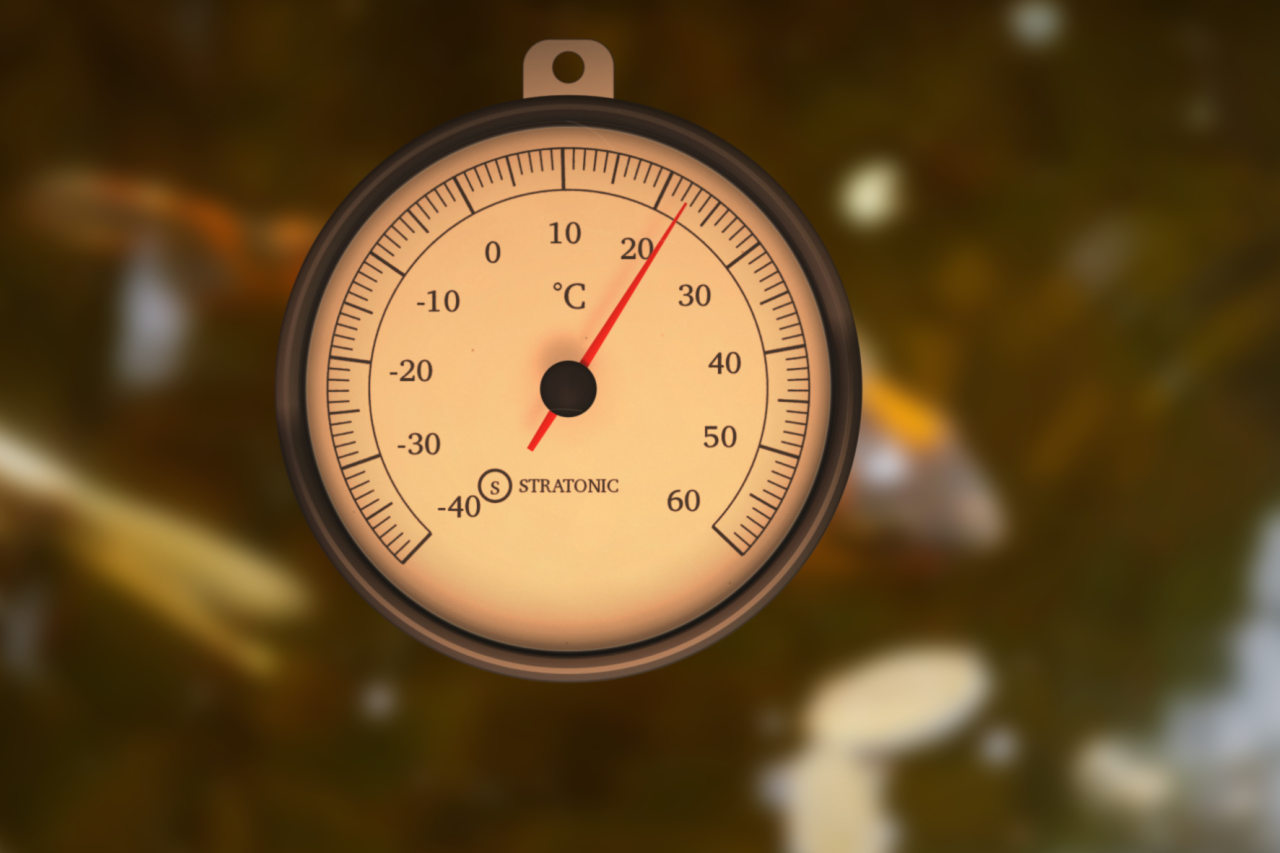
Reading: 22.5; °C
